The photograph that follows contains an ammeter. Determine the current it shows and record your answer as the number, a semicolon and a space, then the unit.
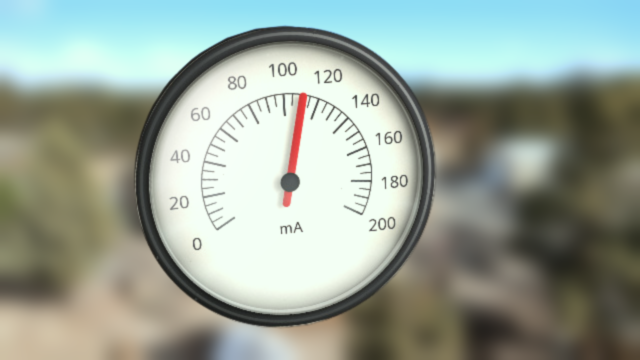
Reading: 110; mA
